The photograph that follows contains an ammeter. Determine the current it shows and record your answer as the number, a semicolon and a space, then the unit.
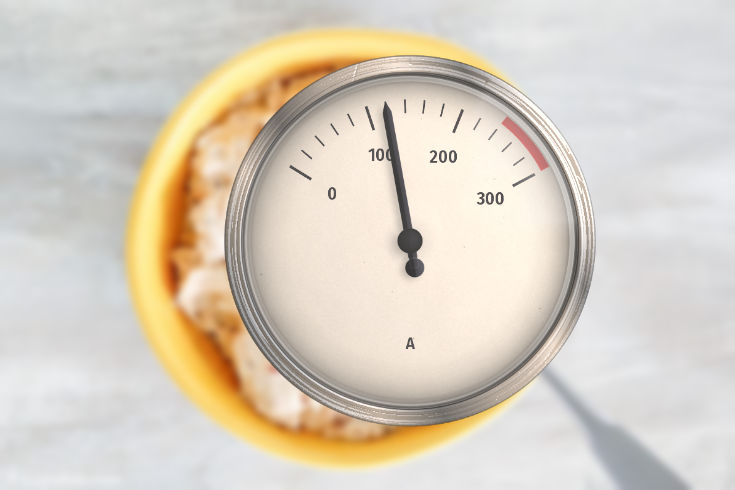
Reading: 120; A
